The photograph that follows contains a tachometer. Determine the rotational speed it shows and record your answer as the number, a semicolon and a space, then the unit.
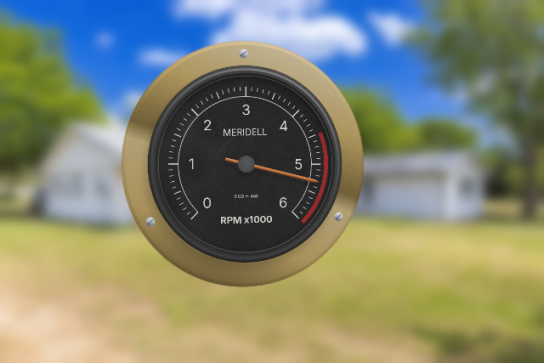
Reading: 5300; rpm
